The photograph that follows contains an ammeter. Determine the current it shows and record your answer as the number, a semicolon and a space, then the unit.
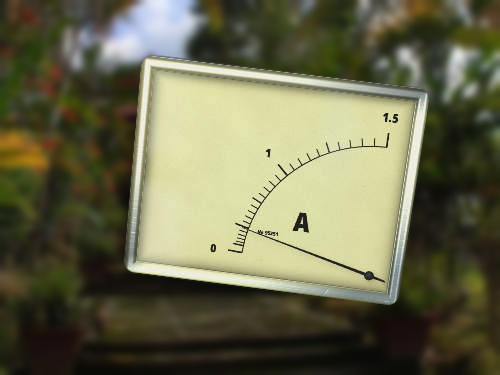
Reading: 0.5; A
